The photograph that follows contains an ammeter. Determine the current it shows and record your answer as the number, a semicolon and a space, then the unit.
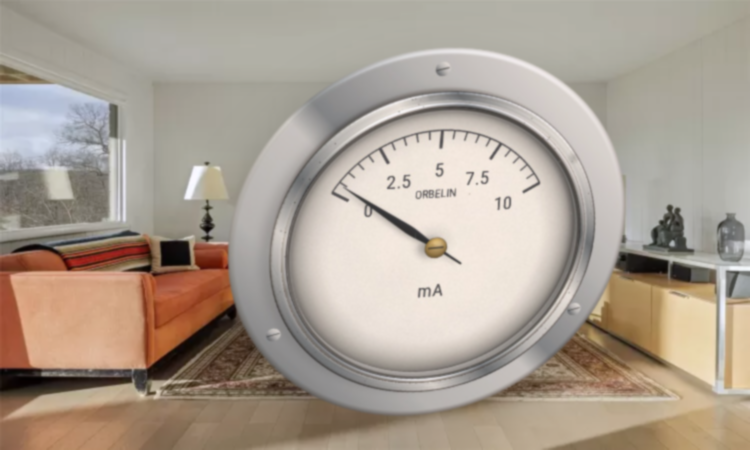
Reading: 0.5; mA
